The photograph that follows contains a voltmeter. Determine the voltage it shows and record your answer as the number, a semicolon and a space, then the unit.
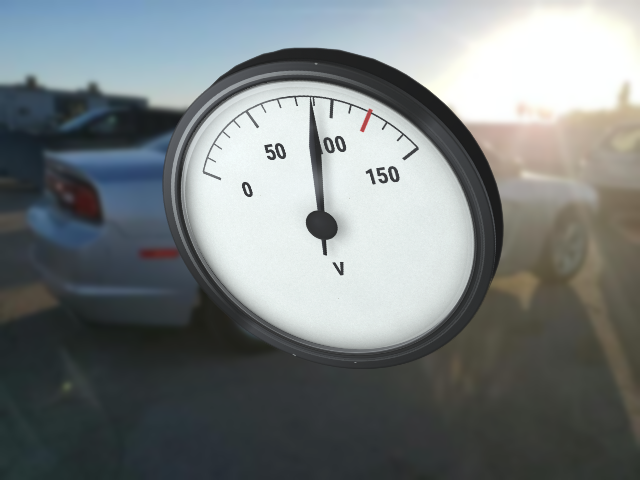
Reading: 90; V
